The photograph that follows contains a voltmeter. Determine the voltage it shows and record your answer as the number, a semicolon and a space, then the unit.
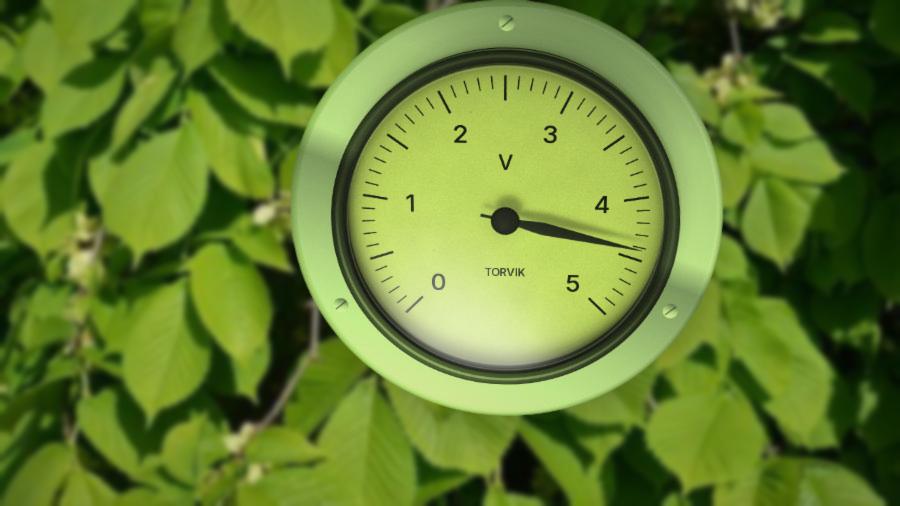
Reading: 4.4; V
